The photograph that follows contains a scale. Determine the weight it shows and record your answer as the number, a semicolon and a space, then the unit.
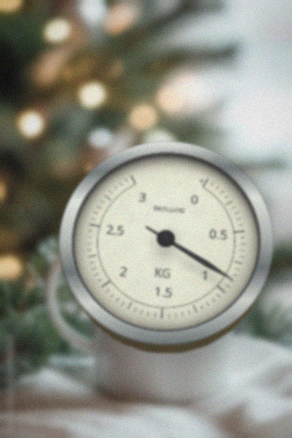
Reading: 0.9; kg
